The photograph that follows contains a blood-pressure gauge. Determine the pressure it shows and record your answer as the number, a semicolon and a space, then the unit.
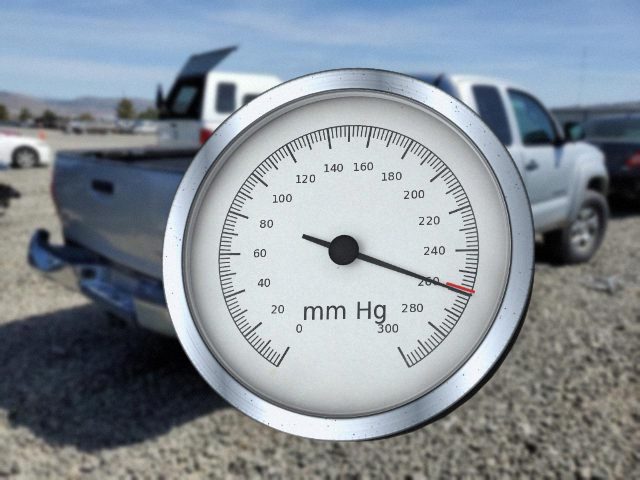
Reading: 260; mmHg
